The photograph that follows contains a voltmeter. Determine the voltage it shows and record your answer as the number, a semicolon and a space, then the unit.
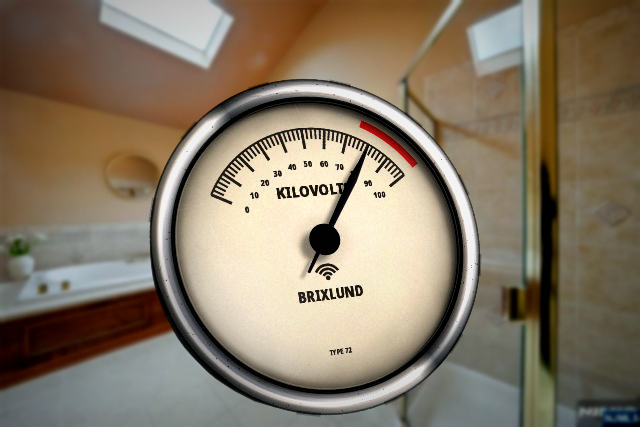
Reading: 80; kV
